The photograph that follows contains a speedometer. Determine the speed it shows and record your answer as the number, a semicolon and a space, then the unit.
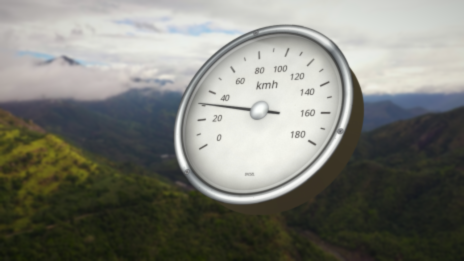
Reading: 30; km/h
